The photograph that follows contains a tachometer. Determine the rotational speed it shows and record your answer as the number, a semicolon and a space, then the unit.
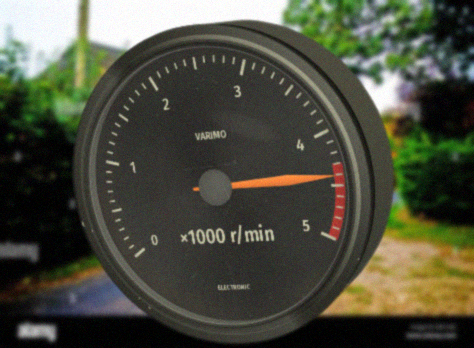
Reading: 4400; rpm
